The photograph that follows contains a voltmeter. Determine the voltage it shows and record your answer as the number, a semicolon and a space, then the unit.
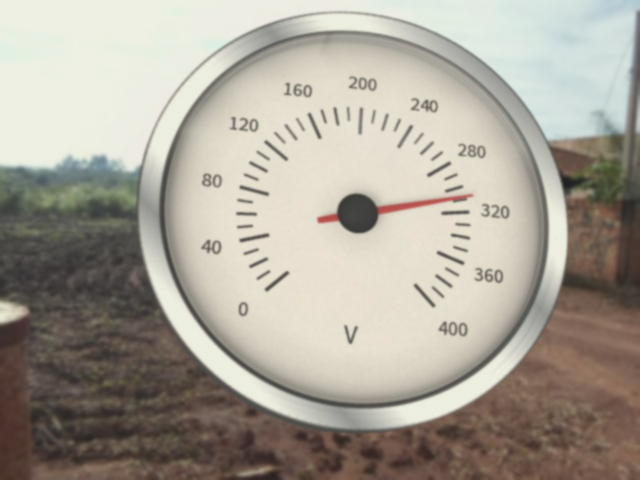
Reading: 310; V
